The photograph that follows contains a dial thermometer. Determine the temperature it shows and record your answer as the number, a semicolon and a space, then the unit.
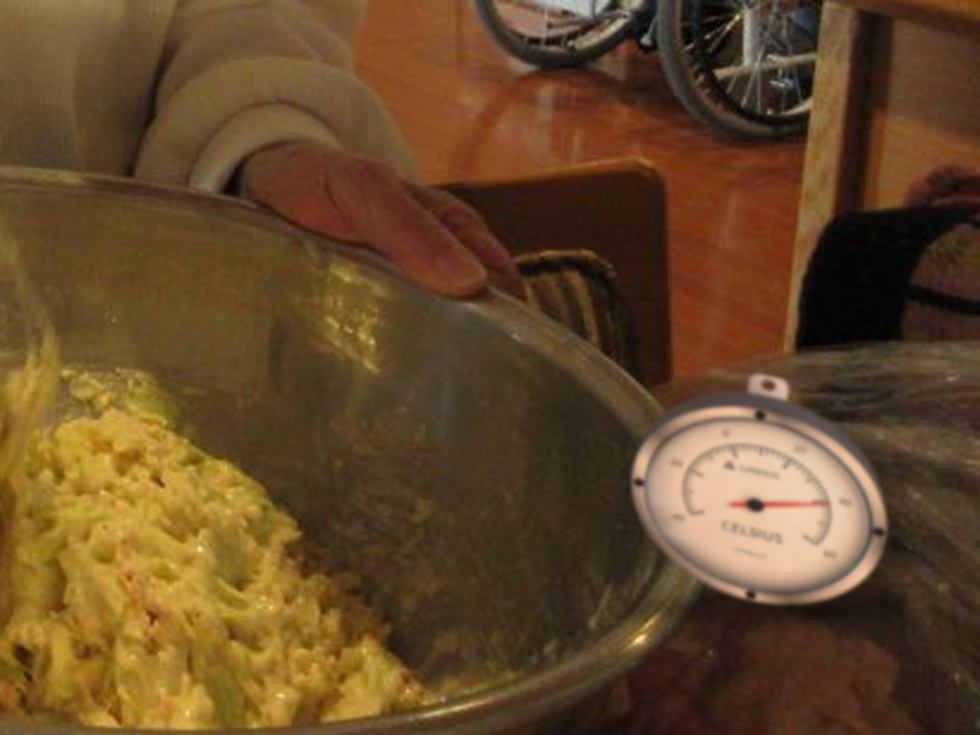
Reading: 40; °C
